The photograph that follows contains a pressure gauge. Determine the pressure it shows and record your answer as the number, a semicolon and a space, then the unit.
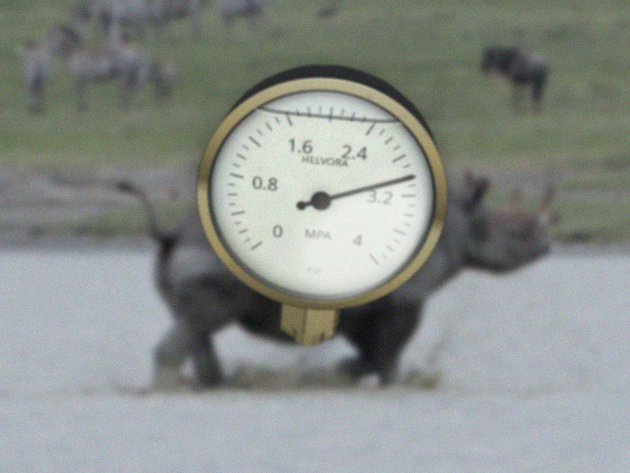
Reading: 3; MPa
